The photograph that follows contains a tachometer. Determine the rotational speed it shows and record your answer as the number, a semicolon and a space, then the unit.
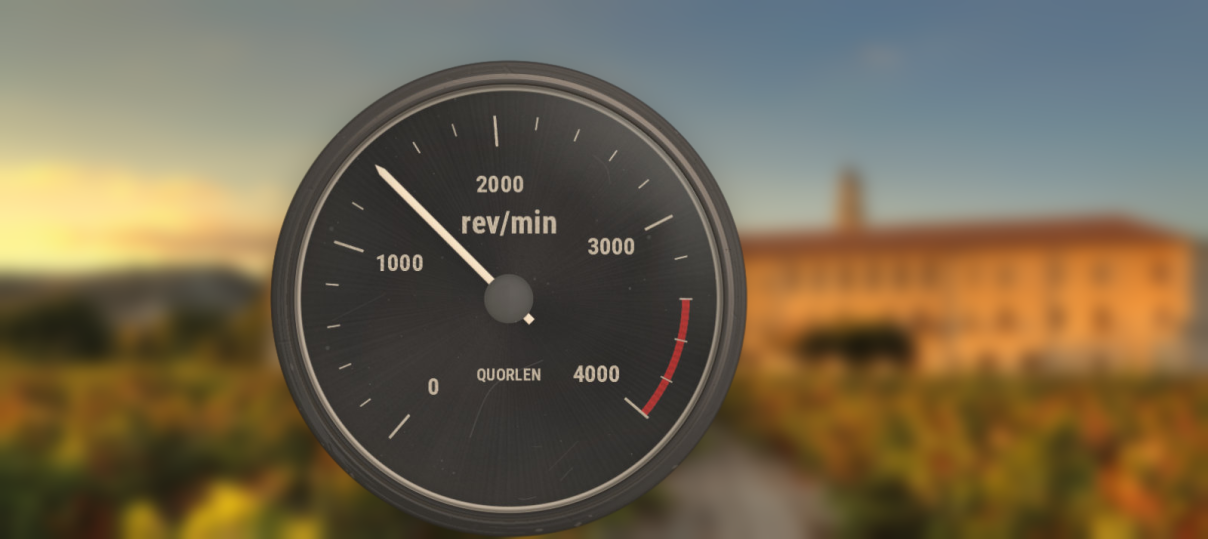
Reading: 1400; rpm
